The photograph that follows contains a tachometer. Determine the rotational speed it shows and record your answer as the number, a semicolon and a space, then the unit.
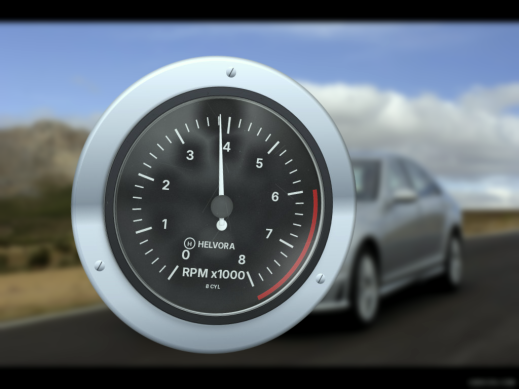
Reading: 3800; rpm
